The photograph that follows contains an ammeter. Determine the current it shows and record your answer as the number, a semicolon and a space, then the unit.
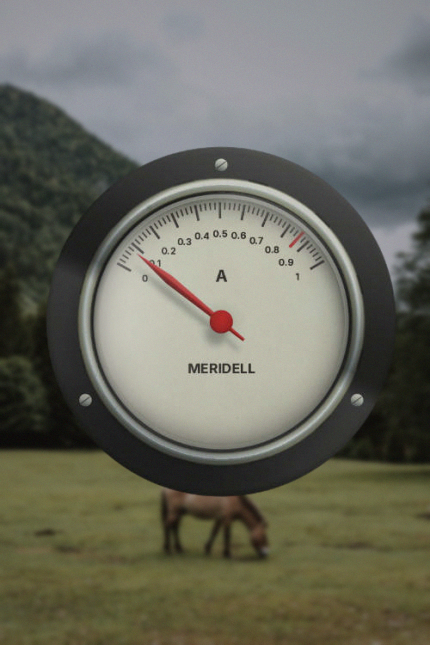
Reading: 0.08; A
